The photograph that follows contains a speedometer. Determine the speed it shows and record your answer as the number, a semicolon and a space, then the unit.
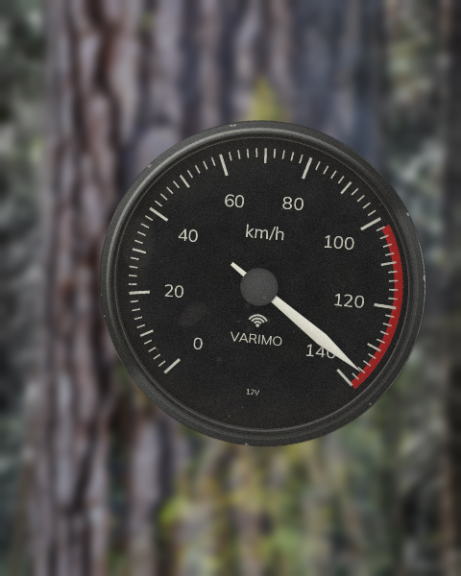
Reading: 136; km/h
